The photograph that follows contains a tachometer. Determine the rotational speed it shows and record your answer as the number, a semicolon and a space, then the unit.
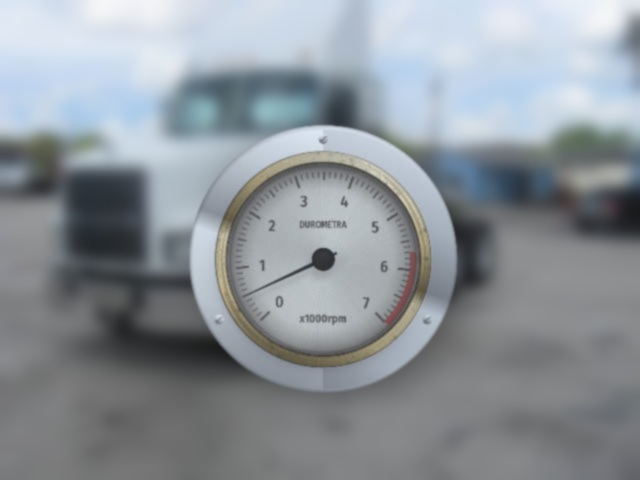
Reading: 500; rpm
